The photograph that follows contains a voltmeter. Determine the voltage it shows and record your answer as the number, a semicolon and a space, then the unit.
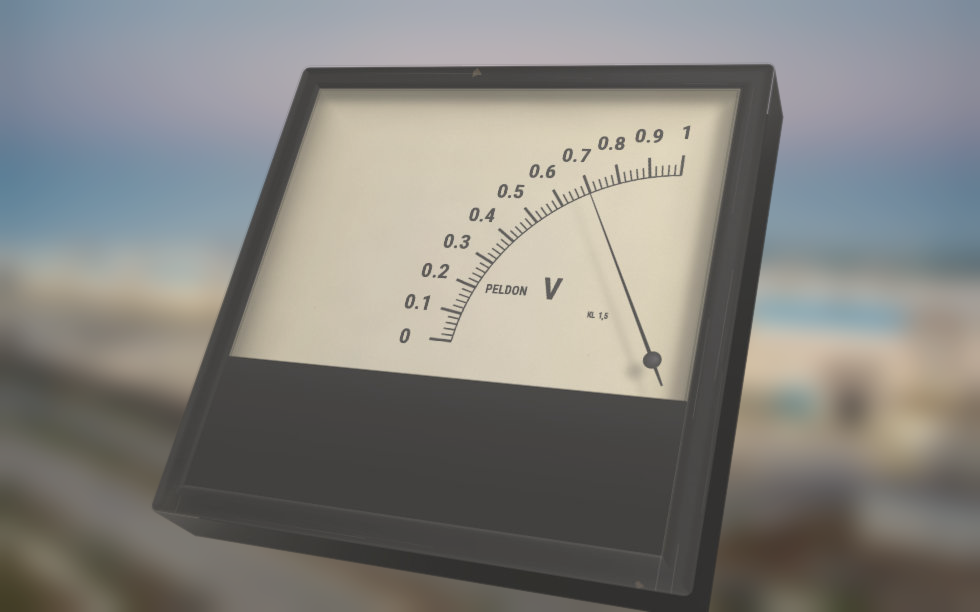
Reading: 0.7; V
